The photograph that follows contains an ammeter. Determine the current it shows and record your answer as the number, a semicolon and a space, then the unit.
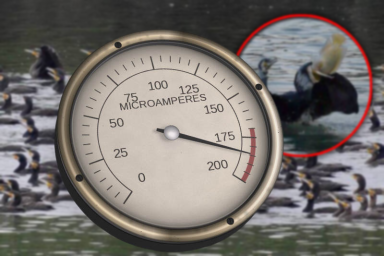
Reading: 185; µA
